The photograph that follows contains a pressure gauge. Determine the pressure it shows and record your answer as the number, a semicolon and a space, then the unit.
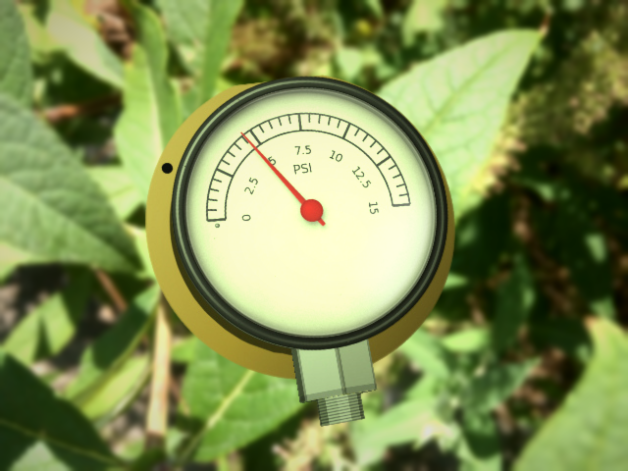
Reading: 4.5; psi
